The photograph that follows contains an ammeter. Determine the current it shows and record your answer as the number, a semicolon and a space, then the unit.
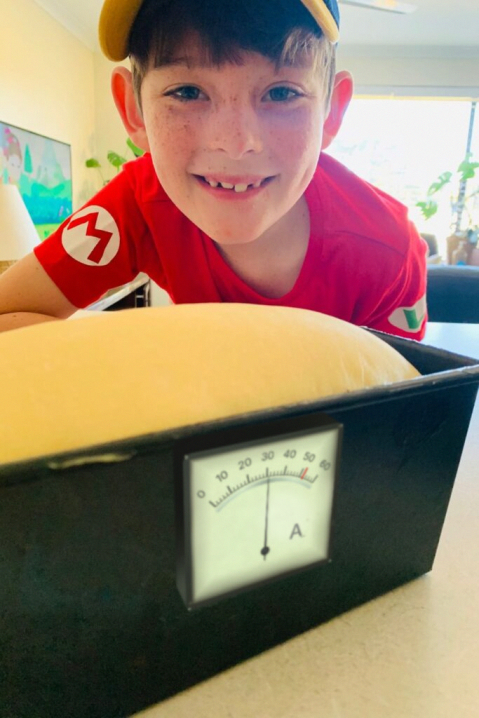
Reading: 30; A
